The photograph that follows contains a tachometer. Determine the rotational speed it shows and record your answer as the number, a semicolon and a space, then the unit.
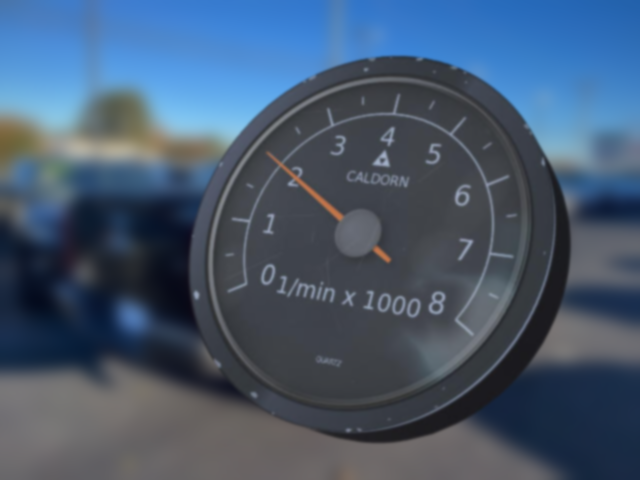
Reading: 2000; rpm
